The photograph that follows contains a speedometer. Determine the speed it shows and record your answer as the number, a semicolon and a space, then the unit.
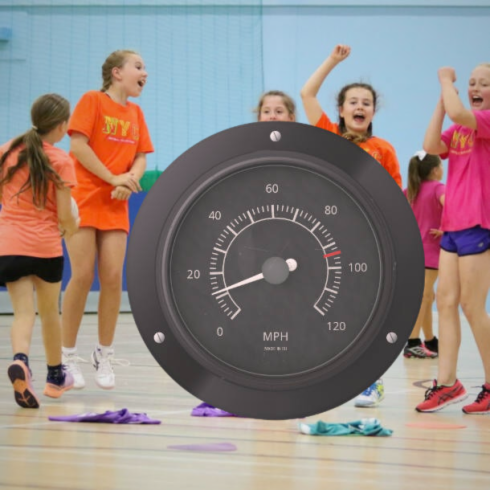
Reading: 12; mph
